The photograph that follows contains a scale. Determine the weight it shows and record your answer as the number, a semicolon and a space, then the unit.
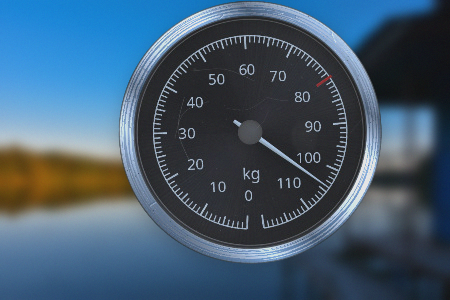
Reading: 104; kg
